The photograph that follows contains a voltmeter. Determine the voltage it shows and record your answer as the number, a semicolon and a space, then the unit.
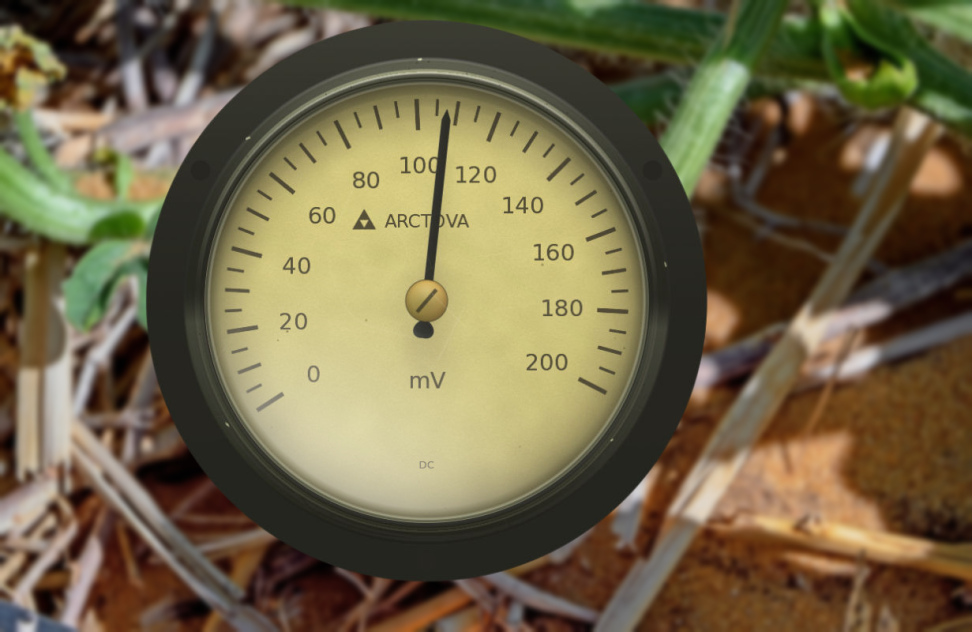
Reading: 107.5; mV
